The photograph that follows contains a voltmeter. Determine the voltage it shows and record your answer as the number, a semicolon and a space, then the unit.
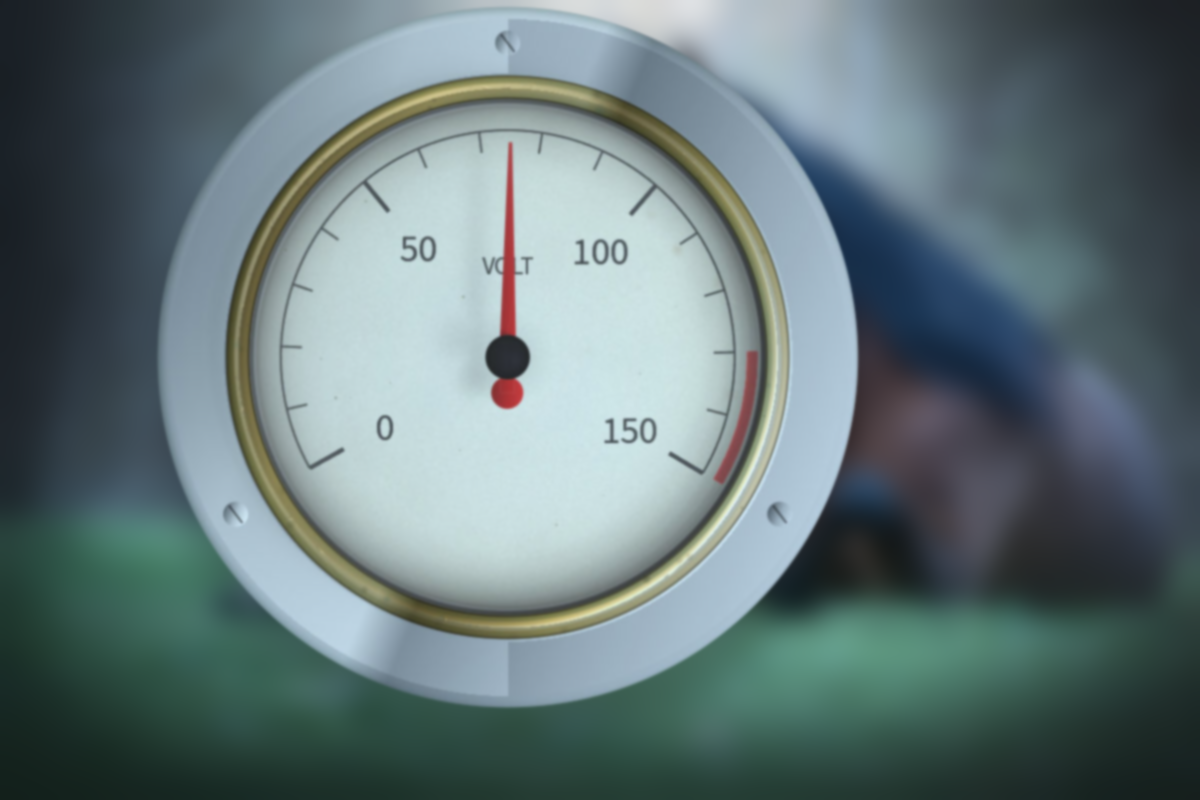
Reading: 75; V
